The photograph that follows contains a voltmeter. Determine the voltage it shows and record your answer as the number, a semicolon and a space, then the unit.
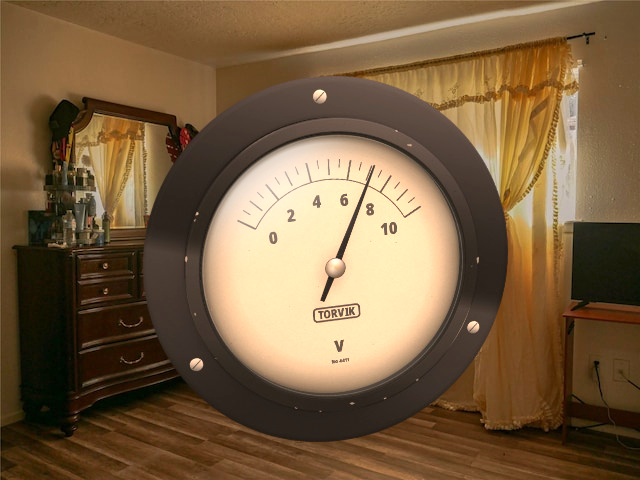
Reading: 7; V
